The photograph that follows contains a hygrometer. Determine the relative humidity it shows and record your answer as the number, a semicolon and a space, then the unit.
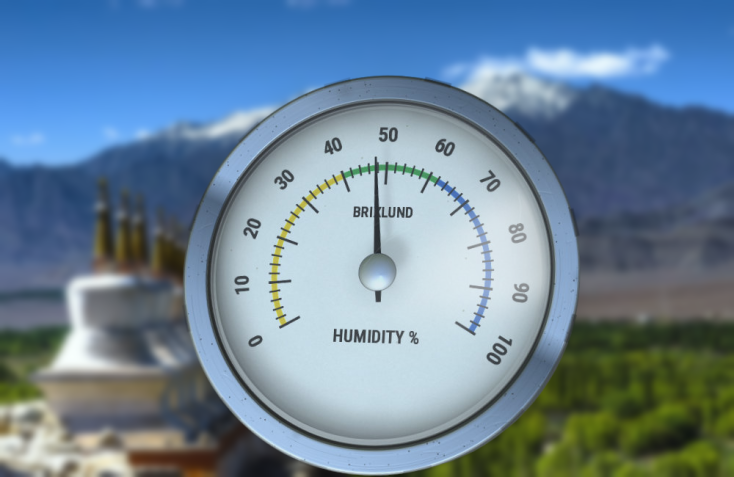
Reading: 48; %
